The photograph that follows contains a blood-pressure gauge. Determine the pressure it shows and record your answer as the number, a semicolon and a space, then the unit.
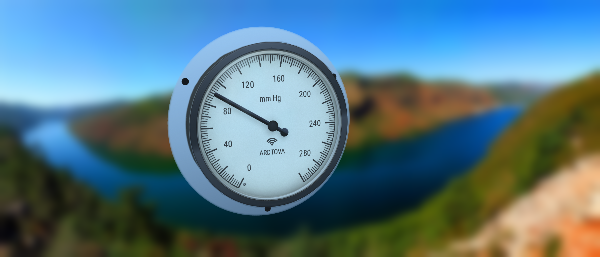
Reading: 90; mmHg
